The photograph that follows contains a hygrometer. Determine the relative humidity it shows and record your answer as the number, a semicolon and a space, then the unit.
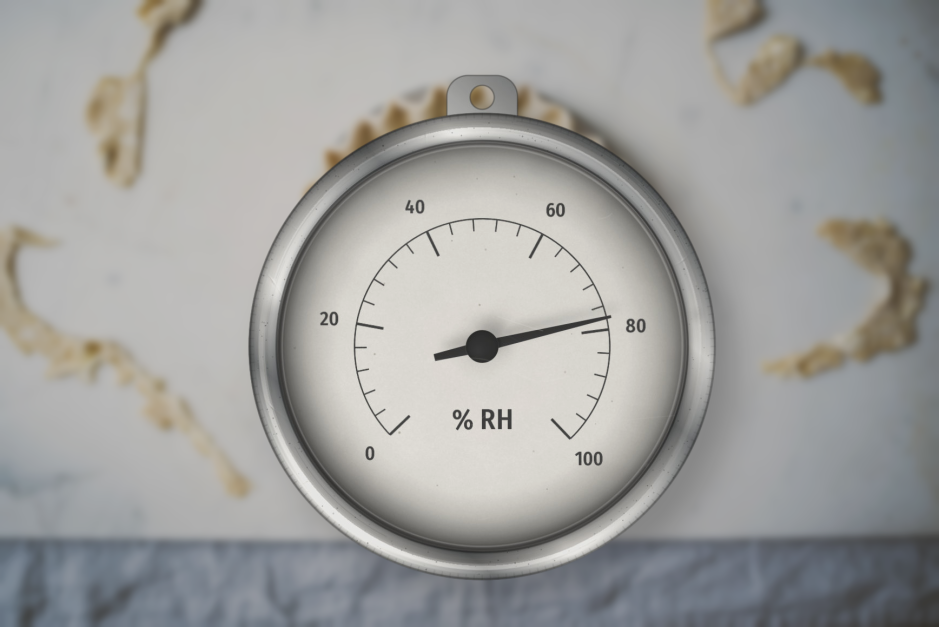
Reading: 78; %
